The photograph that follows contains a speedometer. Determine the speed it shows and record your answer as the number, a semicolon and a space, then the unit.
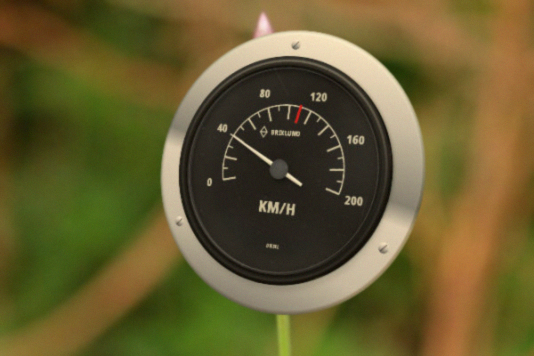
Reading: 40; km/h
